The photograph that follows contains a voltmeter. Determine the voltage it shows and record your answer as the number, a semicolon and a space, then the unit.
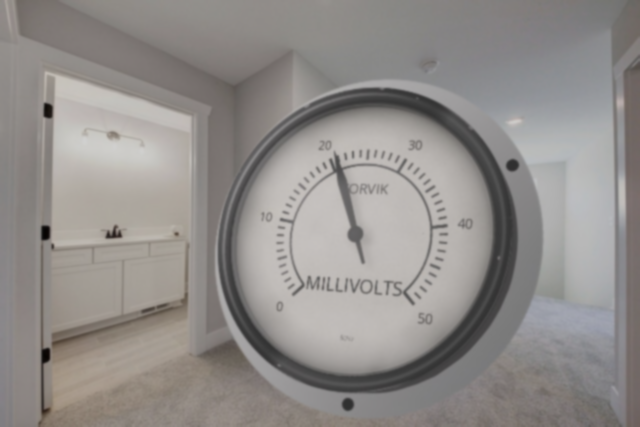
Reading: 21; mV
